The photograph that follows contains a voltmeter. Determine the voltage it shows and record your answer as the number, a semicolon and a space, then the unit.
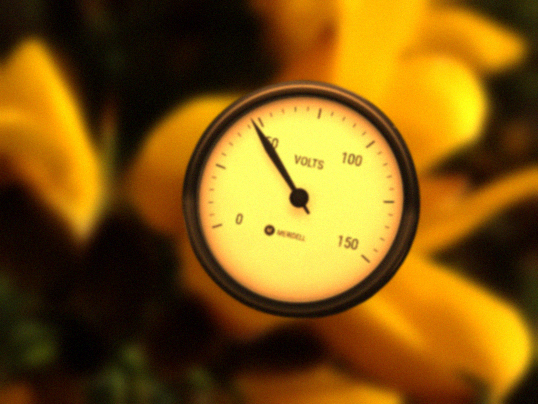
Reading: 47.5; V
